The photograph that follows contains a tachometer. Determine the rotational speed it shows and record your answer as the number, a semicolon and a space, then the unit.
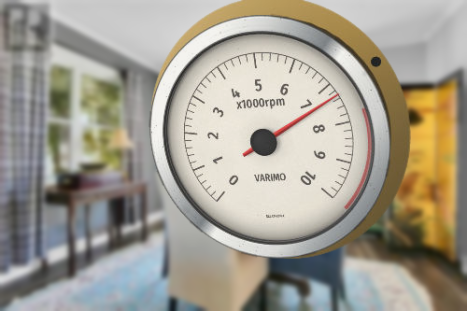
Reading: 7300; rpm
